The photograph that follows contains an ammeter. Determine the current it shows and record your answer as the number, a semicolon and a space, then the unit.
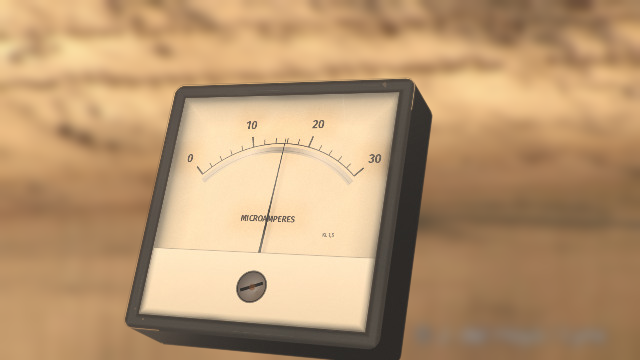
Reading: 16; µA
